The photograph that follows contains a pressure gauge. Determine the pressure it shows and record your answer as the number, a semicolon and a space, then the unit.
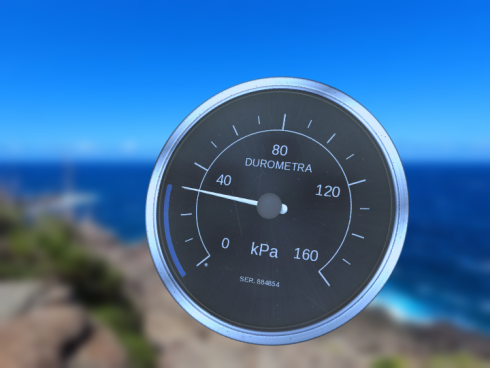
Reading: 30; kPa
